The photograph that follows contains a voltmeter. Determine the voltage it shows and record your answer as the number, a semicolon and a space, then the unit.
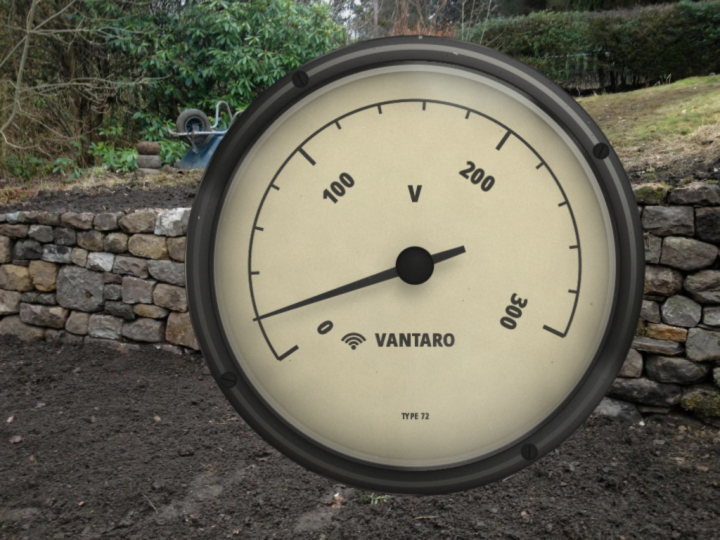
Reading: 20; V
